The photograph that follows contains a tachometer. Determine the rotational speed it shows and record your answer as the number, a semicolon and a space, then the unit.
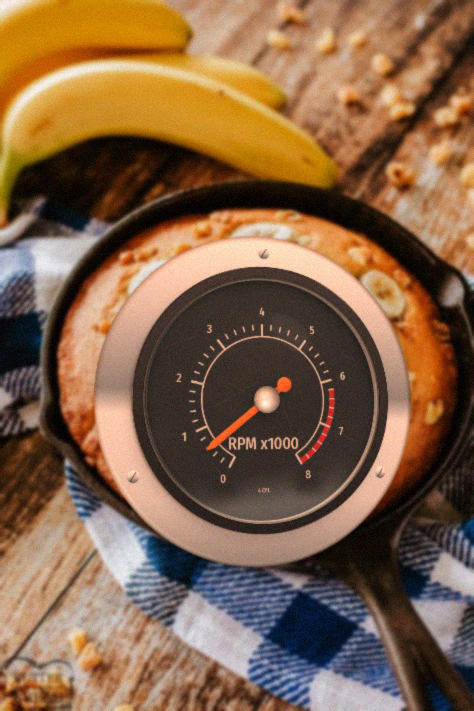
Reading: 600; rpm
